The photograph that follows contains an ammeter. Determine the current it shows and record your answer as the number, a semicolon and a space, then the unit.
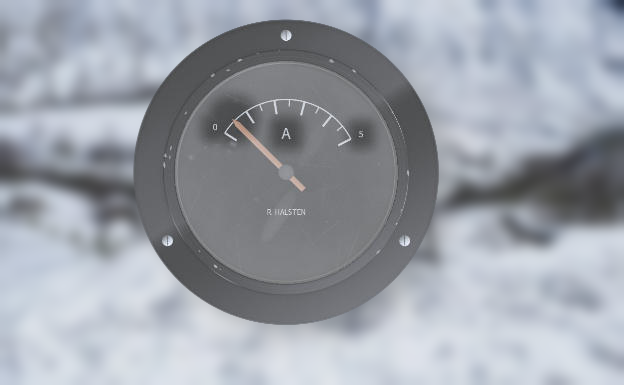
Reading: 0.5; A
